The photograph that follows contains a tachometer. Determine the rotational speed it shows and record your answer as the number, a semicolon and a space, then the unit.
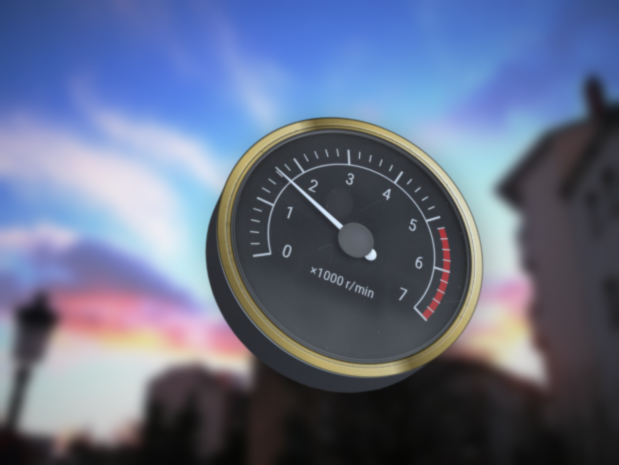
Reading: 1600; rpm
